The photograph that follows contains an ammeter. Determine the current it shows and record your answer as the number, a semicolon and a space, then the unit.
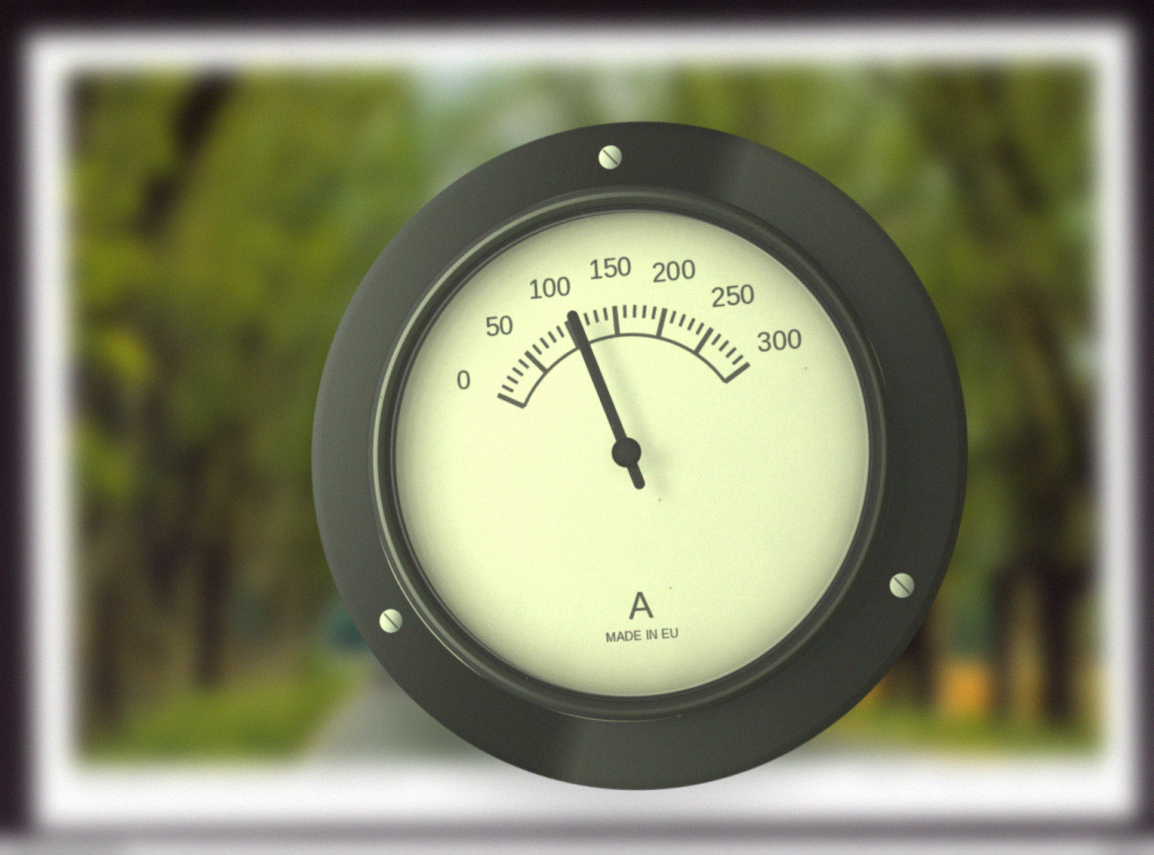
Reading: 110; A
